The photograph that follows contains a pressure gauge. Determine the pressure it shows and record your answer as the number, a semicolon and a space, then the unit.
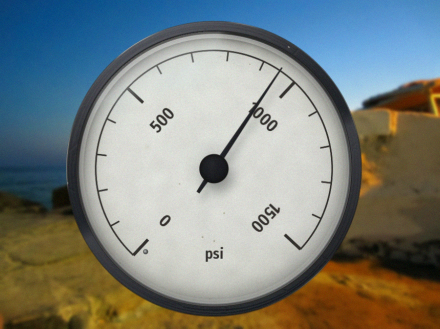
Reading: 950; psi
